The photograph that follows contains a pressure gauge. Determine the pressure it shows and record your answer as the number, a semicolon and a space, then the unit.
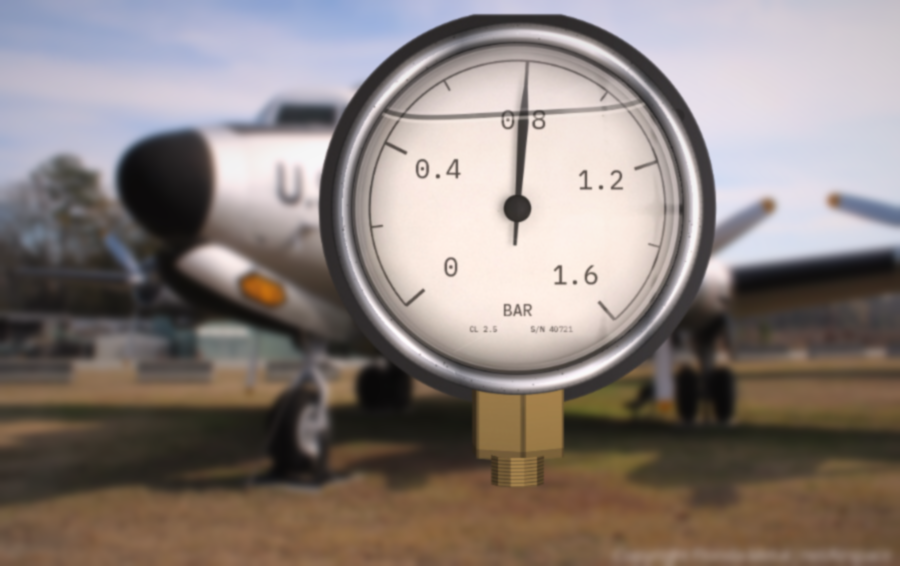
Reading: 0.8; bar
